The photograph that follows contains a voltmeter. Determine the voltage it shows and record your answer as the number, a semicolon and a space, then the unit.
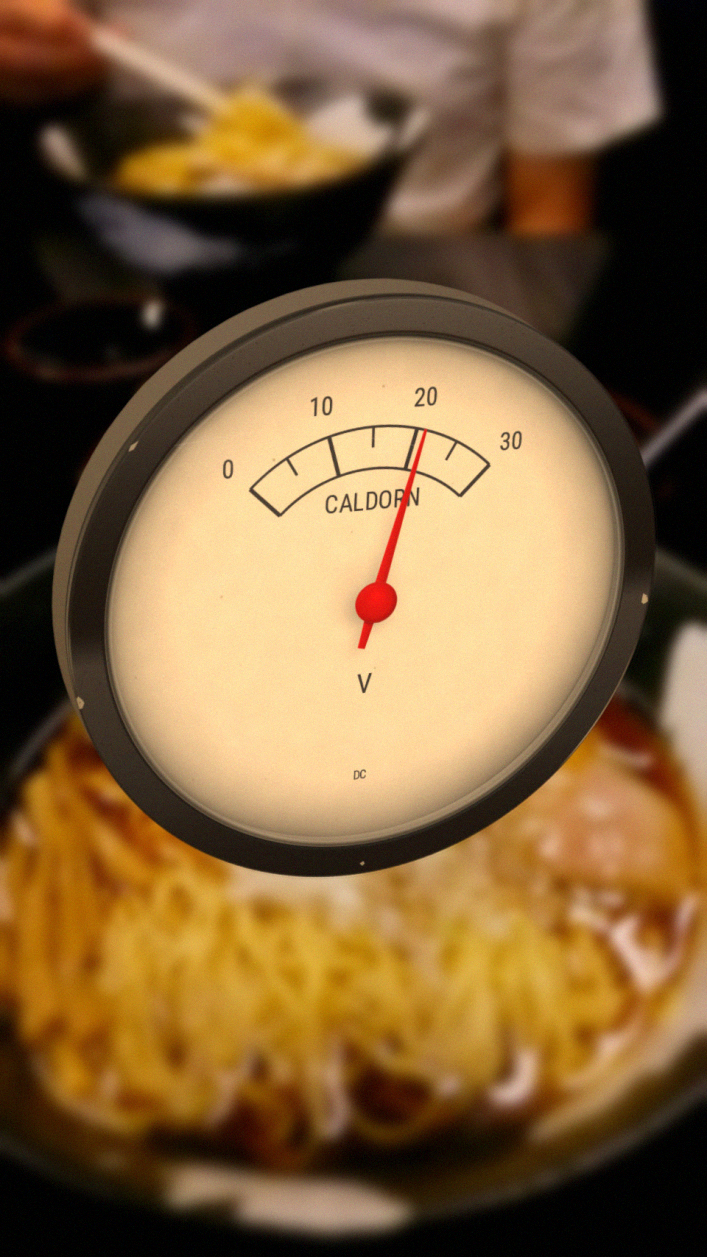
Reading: 20; V
